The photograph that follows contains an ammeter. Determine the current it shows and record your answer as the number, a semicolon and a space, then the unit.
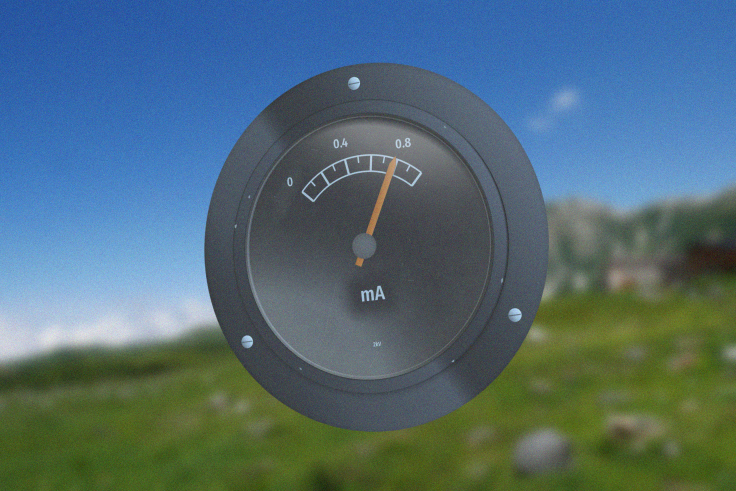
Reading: 0.8; mA
